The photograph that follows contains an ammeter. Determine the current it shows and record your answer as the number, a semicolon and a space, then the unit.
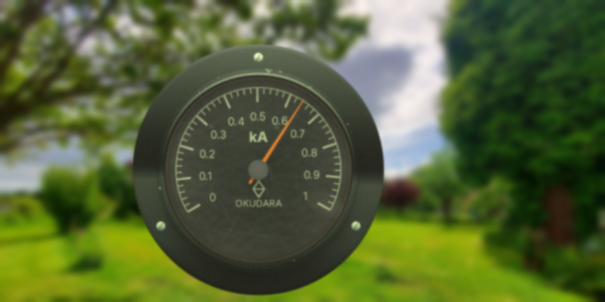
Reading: 0.64; kA
